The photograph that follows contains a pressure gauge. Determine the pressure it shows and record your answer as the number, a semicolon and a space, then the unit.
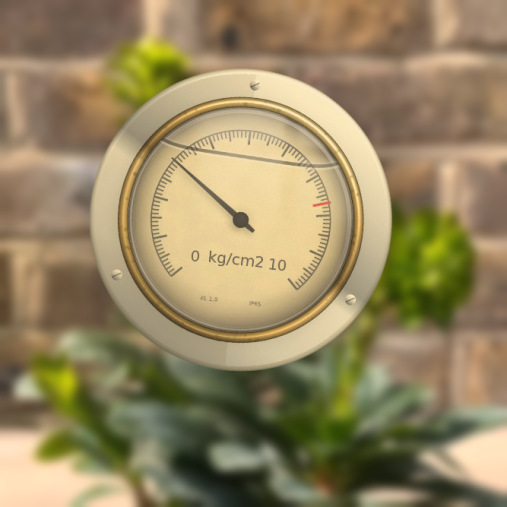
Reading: 3; kg/cm²
